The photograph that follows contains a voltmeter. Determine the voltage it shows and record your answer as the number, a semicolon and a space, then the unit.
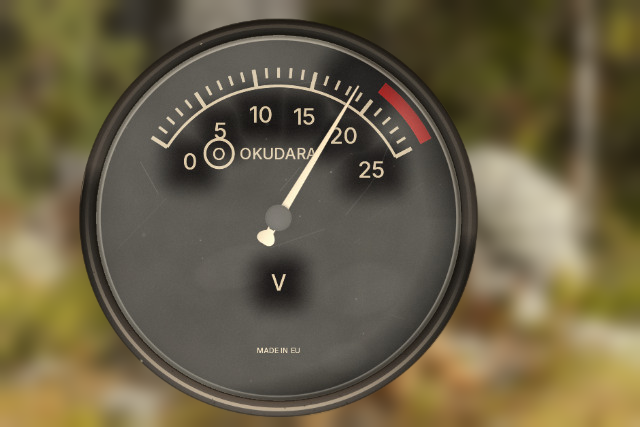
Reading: 18.5; V
